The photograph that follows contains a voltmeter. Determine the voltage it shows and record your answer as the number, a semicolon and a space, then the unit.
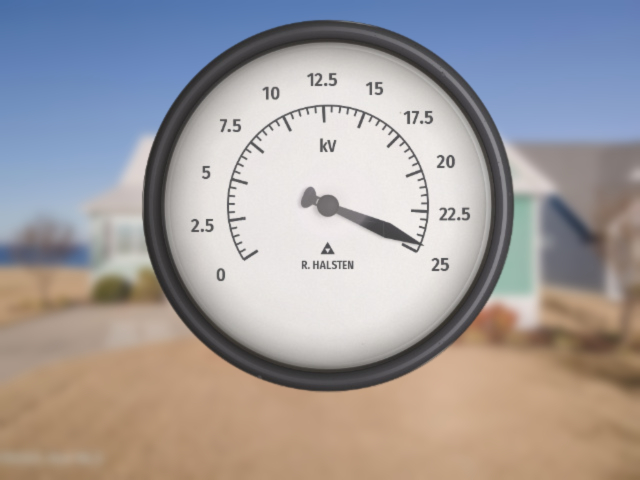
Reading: 24.5; kV
